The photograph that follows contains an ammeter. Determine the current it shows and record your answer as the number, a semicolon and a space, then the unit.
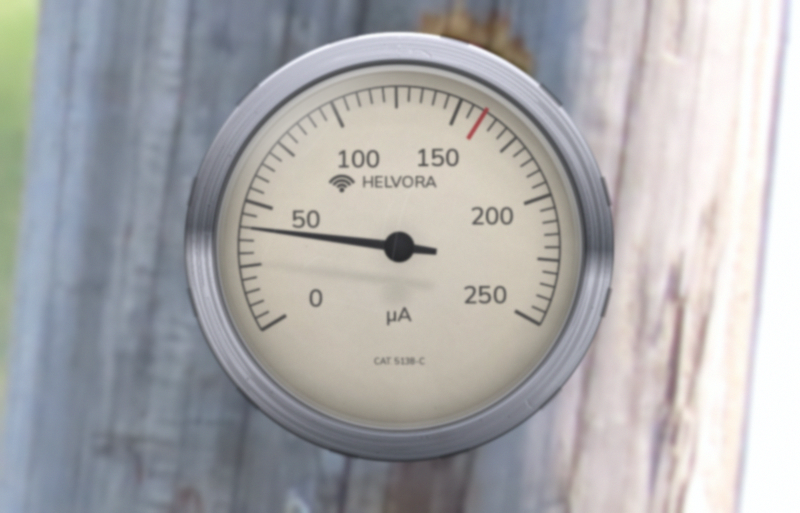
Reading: 40; µA
